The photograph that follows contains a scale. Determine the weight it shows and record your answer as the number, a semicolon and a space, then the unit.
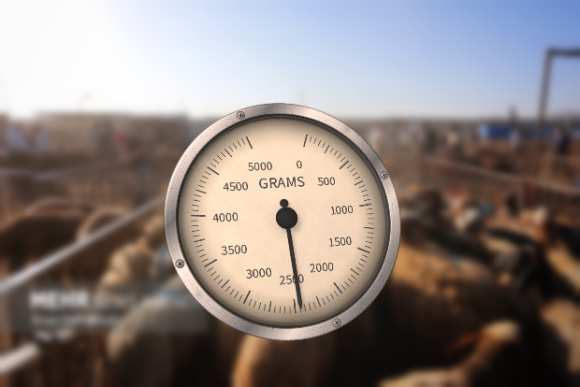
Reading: 2450; g
